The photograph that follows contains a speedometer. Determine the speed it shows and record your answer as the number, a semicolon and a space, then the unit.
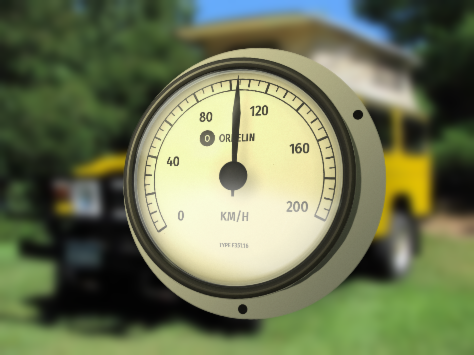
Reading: 105; km/h
